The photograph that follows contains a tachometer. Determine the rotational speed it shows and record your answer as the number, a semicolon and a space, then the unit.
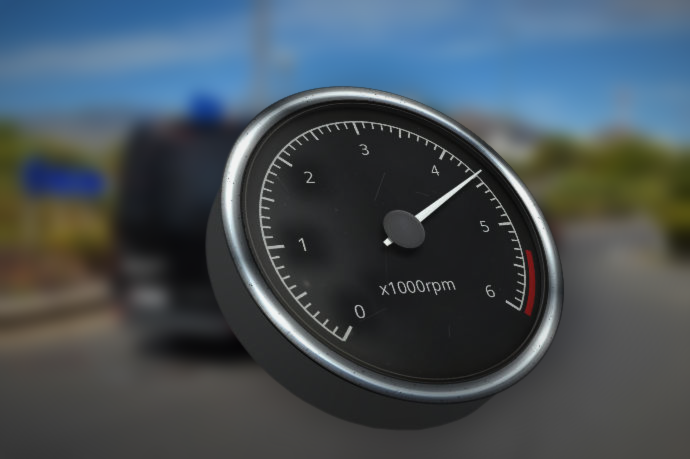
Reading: 4400; rpm
